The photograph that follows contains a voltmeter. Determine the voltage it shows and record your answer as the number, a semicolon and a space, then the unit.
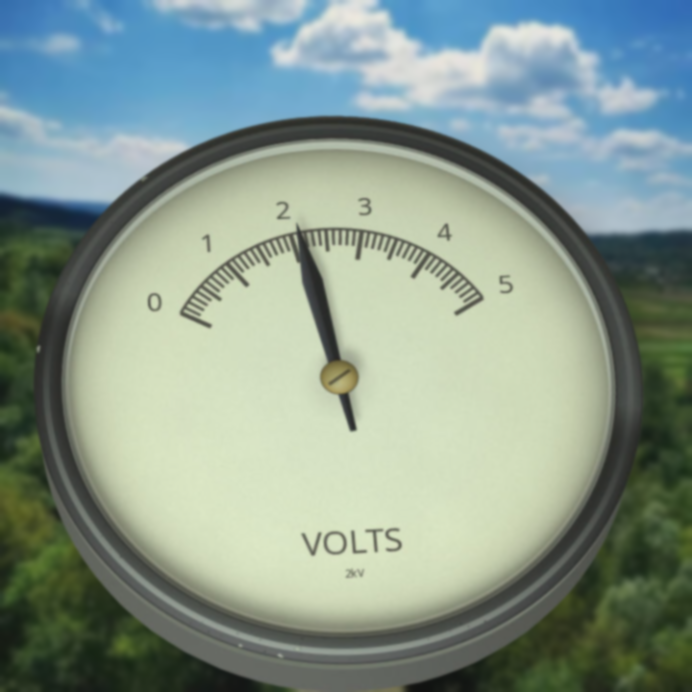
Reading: 2.1; V
